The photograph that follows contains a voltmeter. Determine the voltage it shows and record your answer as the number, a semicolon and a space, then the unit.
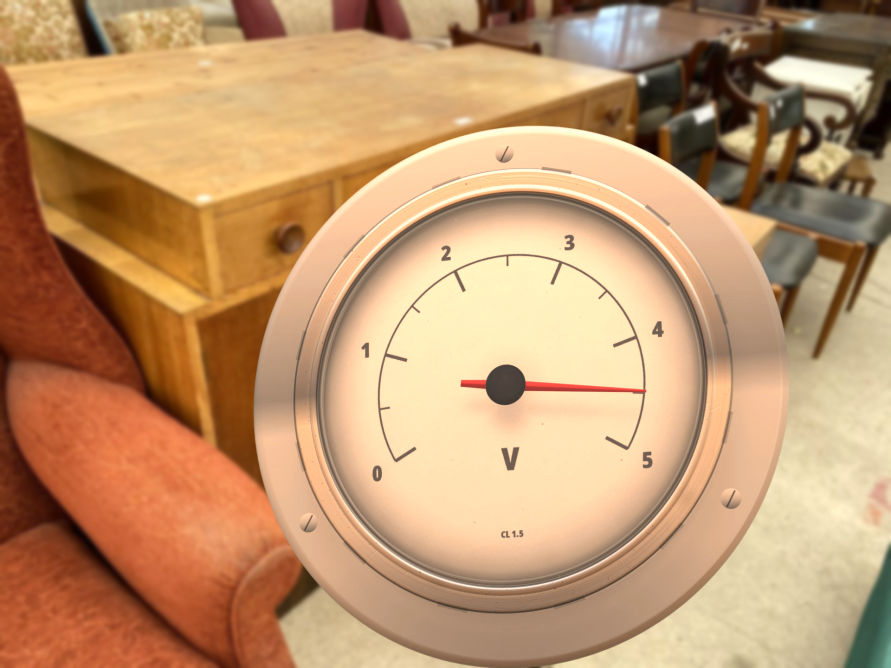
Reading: 4.5; V
